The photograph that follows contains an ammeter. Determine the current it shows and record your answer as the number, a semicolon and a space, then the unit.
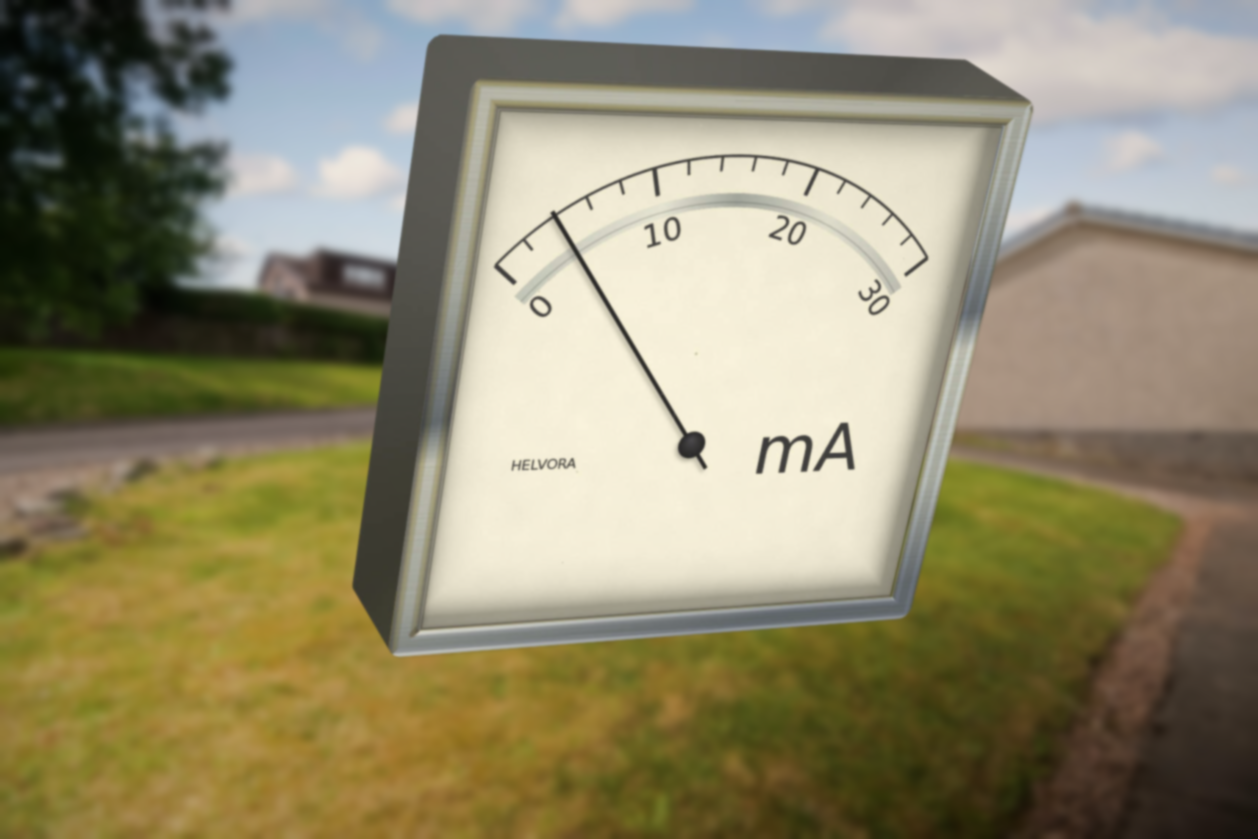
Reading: 4; mA
